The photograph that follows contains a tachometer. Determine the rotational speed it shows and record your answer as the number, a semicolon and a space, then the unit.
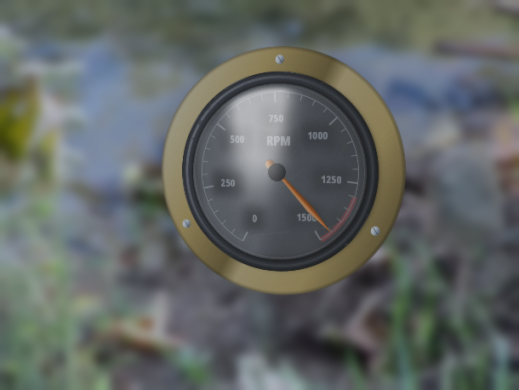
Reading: 1450; rpm
